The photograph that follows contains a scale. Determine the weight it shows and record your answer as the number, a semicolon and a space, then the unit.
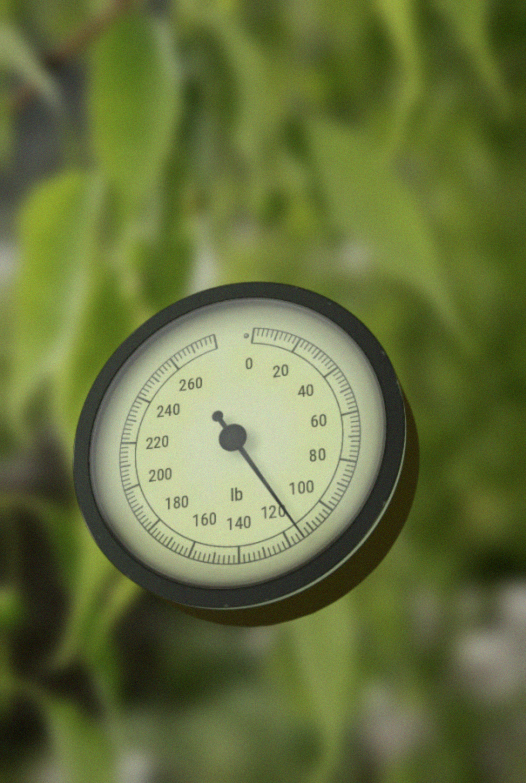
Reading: 114; lb
